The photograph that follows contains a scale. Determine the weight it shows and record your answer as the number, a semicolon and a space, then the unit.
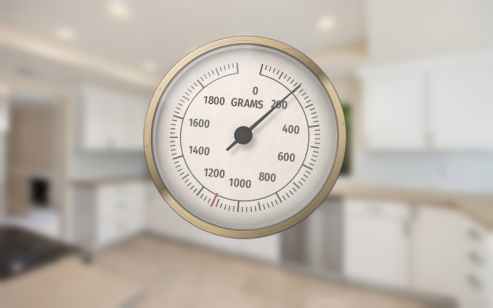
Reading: 200; g
